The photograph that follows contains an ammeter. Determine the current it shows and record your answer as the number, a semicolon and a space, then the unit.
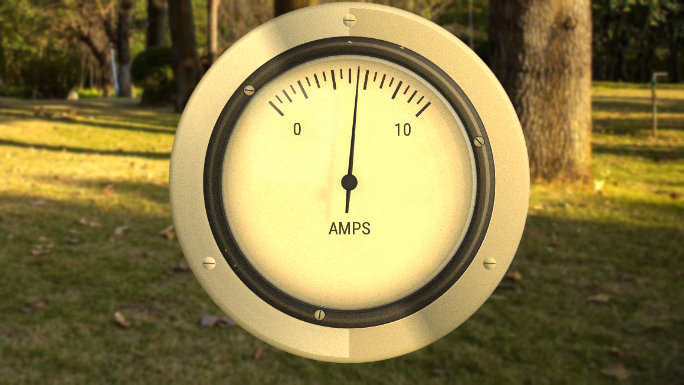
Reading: 5.5; A
